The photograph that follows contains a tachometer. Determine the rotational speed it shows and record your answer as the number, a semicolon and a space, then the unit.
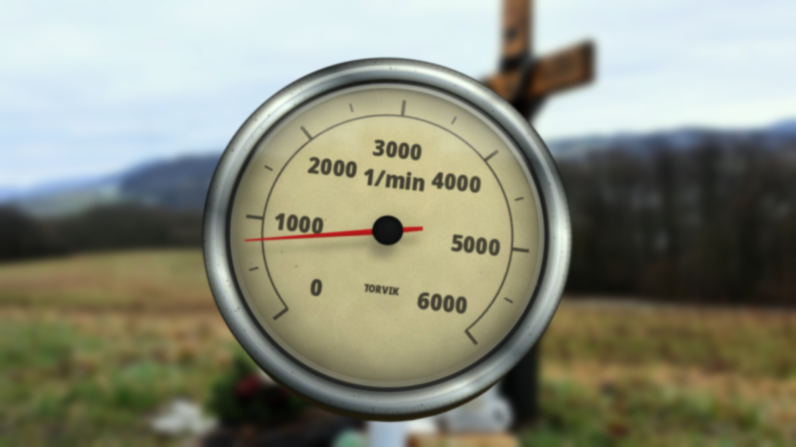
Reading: 750; rpm
